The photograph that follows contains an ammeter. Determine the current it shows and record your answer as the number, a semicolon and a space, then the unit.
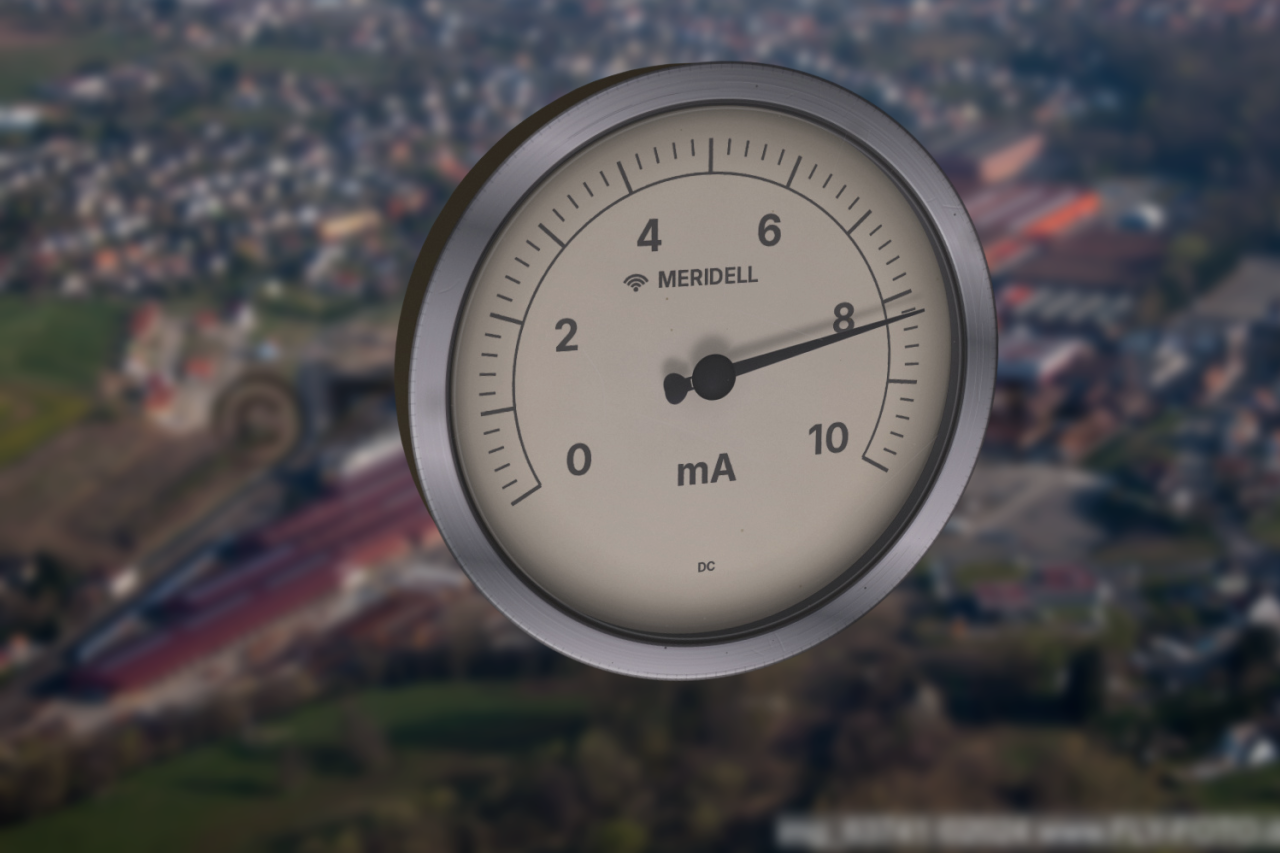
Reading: 8.2; mA
